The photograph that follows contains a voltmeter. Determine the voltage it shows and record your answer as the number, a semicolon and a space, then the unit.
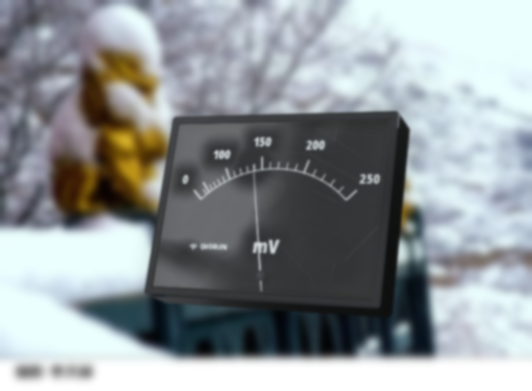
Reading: 140; mV
